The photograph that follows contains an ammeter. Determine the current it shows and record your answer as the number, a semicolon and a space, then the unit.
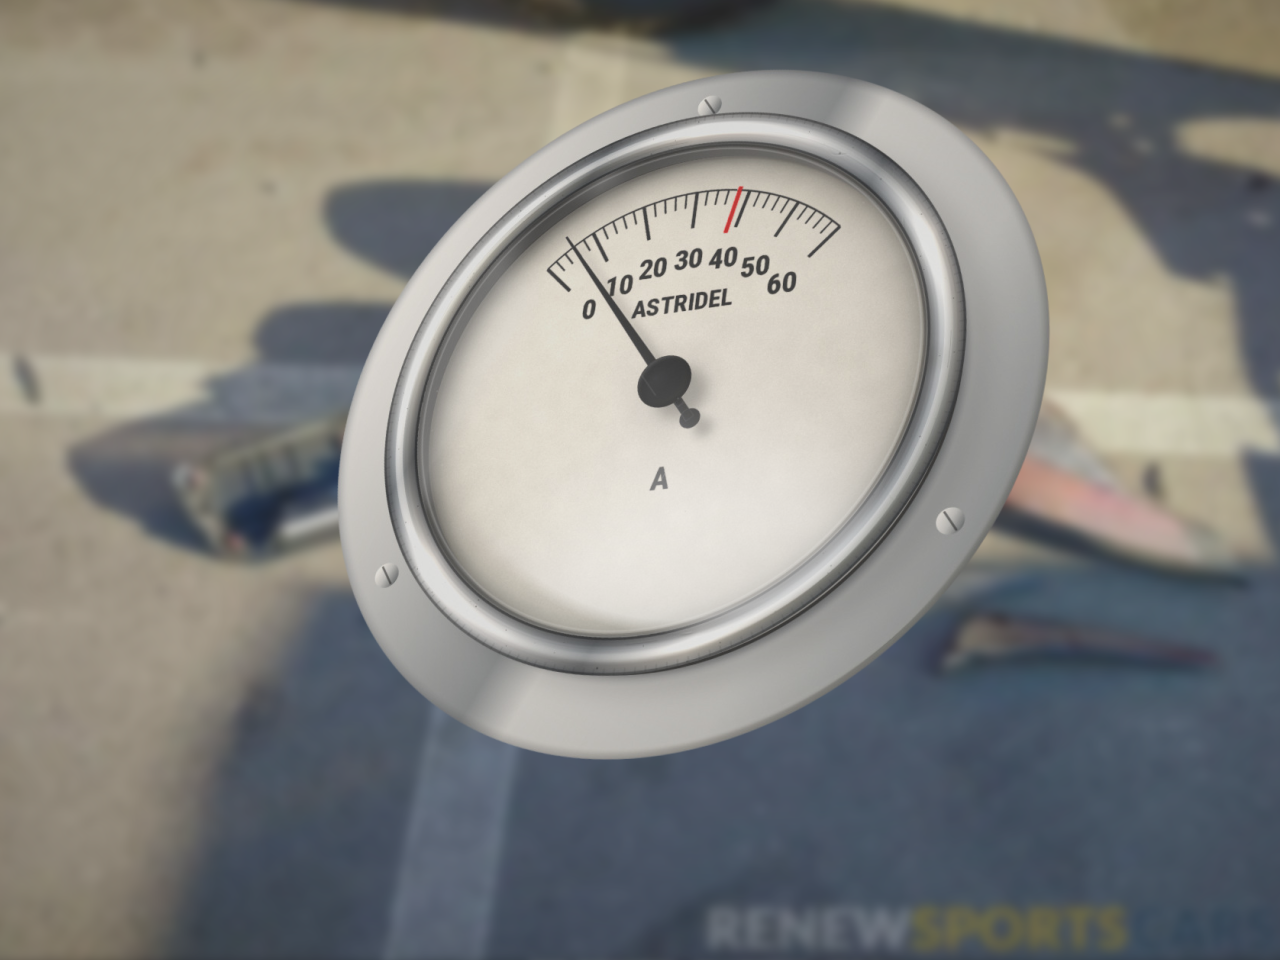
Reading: 6; A
